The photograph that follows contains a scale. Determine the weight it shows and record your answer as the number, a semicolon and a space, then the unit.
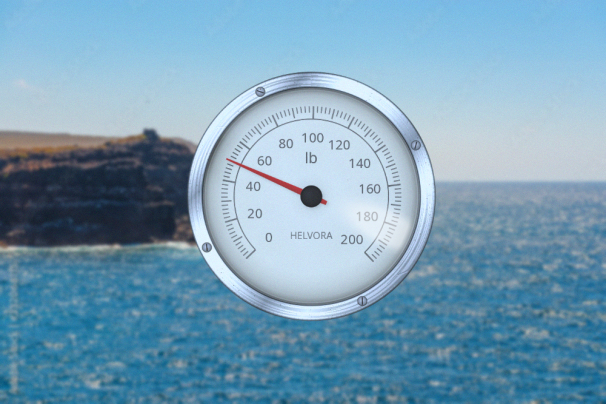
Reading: 50; lb
